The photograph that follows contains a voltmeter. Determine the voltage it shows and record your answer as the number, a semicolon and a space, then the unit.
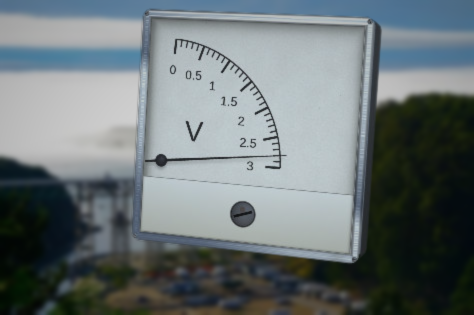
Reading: 2.8; V
